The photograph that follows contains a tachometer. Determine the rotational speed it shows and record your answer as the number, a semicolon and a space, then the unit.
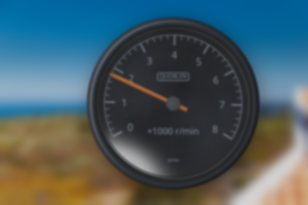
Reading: 1800; rpm
